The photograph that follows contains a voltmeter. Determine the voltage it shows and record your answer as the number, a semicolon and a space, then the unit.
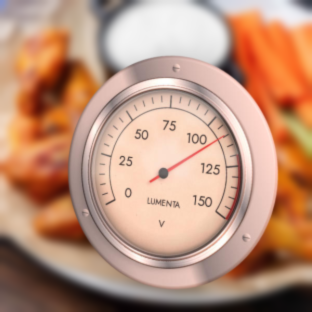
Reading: 110; V
